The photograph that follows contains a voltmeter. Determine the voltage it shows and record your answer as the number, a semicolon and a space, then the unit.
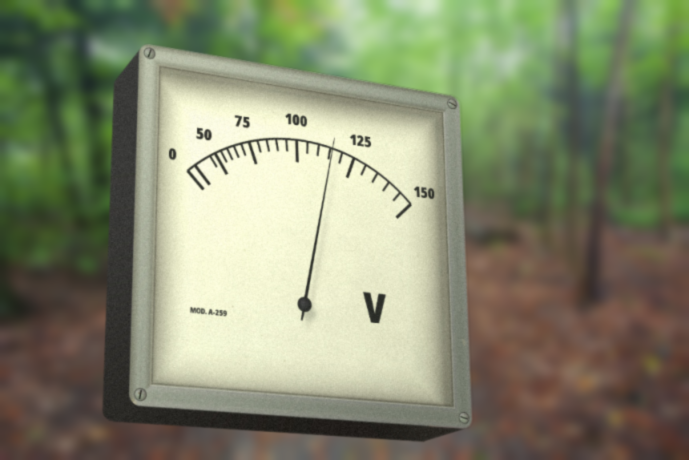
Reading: 115; V
